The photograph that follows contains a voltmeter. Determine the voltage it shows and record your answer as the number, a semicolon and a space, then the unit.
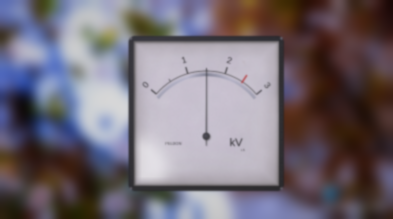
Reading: 1.5; kV
